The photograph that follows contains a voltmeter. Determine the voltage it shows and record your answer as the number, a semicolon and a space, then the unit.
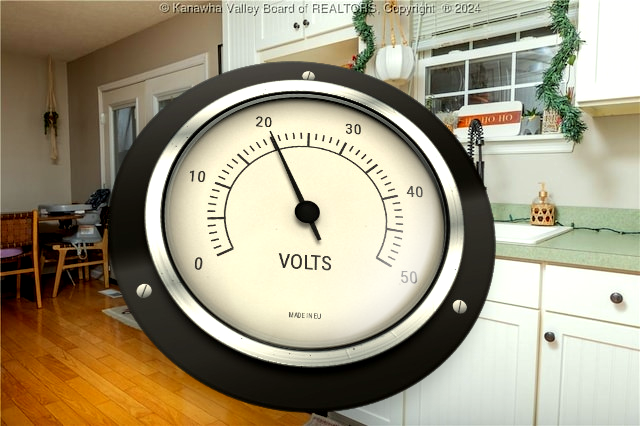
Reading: 20; V
